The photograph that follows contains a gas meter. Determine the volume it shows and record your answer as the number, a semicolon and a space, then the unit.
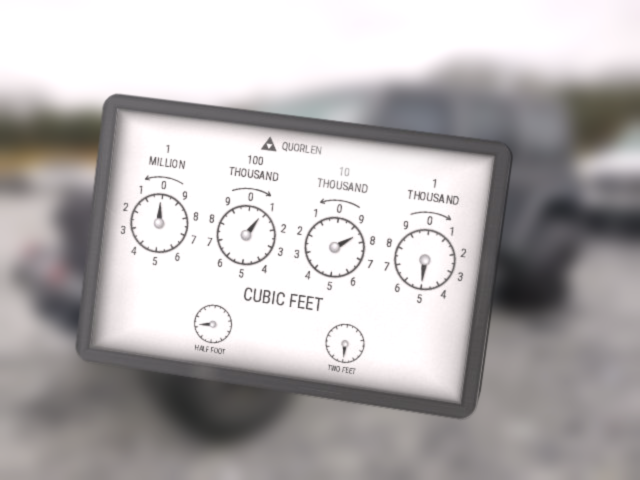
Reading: 8500; ft³
